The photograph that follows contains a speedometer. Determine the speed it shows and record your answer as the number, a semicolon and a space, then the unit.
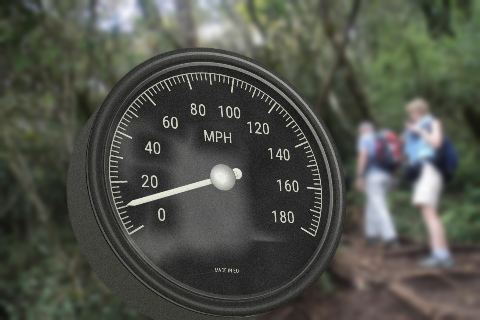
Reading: 10; mph
